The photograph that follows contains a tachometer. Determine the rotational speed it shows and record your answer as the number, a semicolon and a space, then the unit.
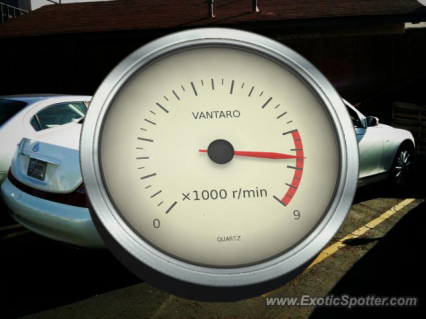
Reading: 7750; rpm
